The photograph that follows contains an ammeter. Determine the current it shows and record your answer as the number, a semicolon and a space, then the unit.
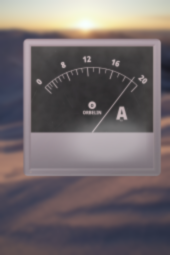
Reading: 19; A
